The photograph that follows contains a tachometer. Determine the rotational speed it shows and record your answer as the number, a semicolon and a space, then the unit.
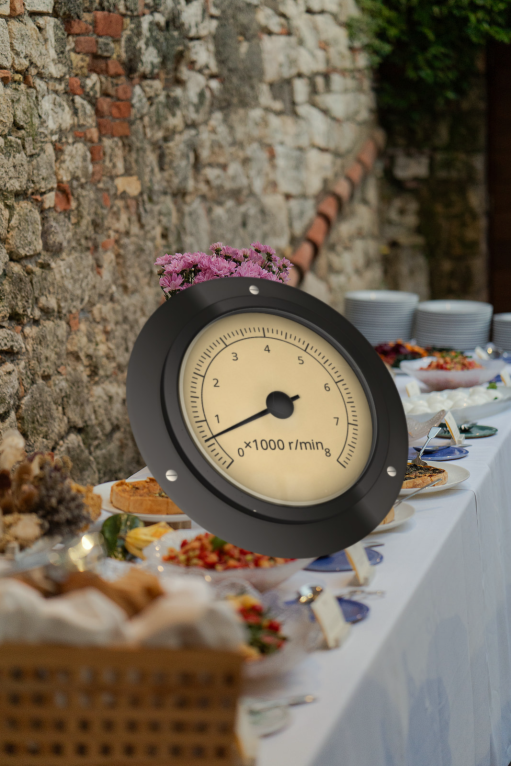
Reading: 600; rpm
